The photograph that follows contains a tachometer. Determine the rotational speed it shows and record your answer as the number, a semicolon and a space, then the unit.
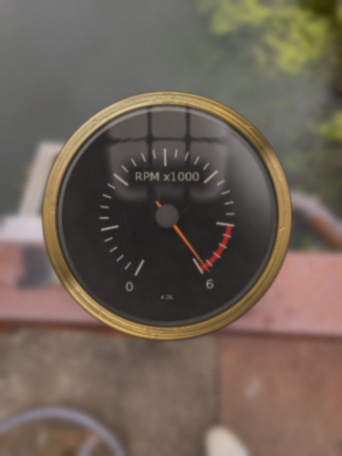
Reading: 5900; rpm
